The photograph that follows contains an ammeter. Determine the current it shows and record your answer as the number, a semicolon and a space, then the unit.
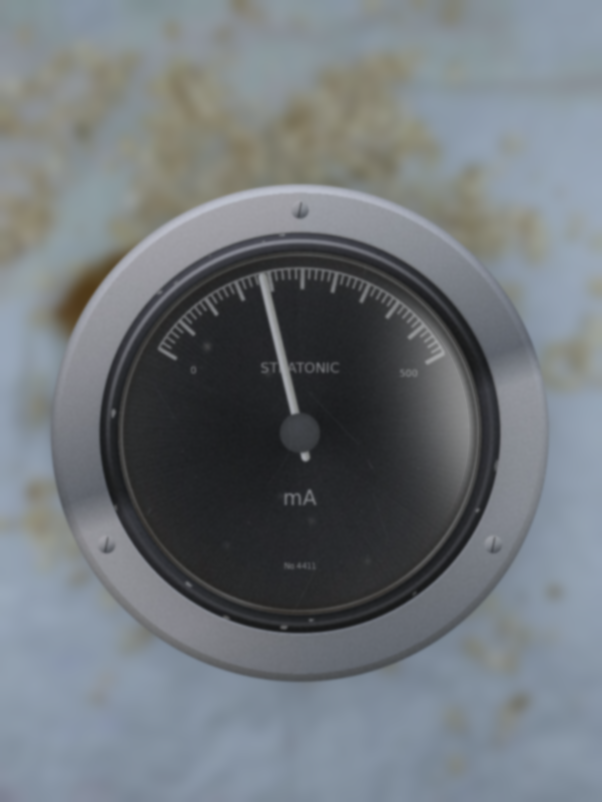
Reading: 190; mA
